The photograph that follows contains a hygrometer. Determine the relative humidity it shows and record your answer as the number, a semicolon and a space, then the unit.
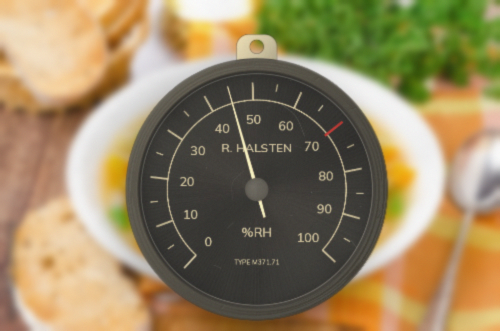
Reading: 45; %
